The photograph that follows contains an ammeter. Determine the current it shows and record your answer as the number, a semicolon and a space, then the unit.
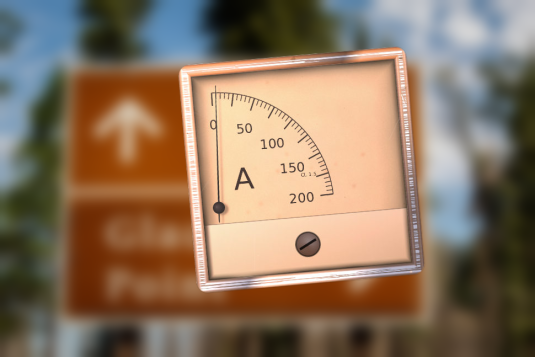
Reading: 5; A
